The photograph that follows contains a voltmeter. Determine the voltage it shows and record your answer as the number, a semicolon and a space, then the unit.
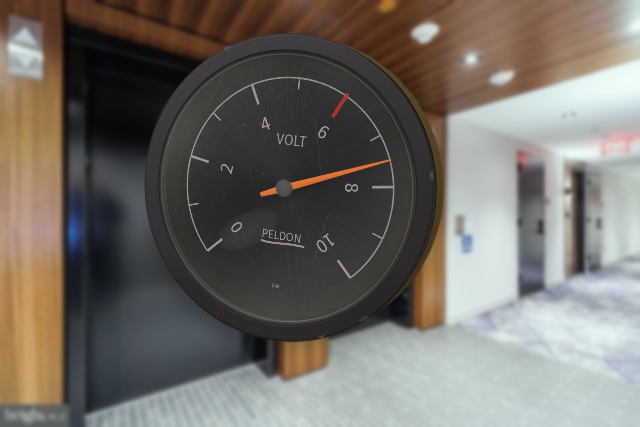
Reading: 7.5; V
